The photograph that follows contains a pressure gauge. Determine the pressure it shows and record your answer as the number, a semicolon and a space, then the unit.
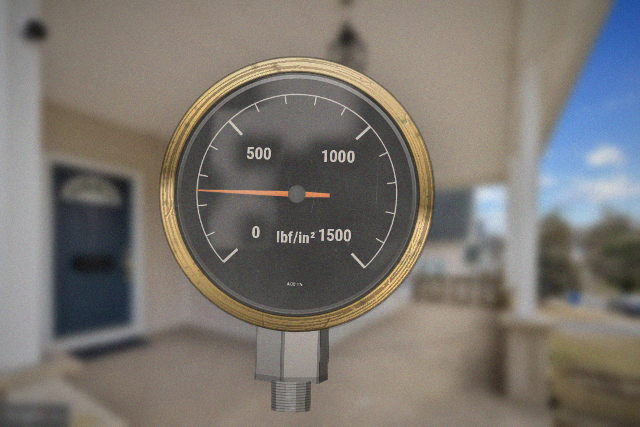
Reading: 250; psi
